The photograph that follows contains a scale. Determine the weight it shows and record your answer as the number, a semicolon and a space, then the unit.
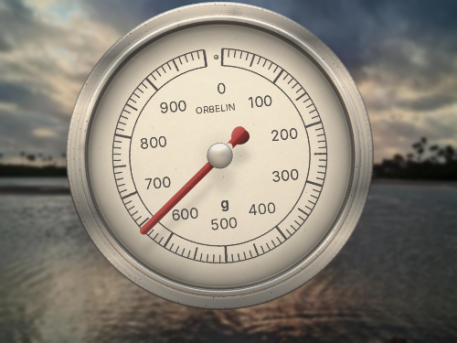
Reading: 640; g
